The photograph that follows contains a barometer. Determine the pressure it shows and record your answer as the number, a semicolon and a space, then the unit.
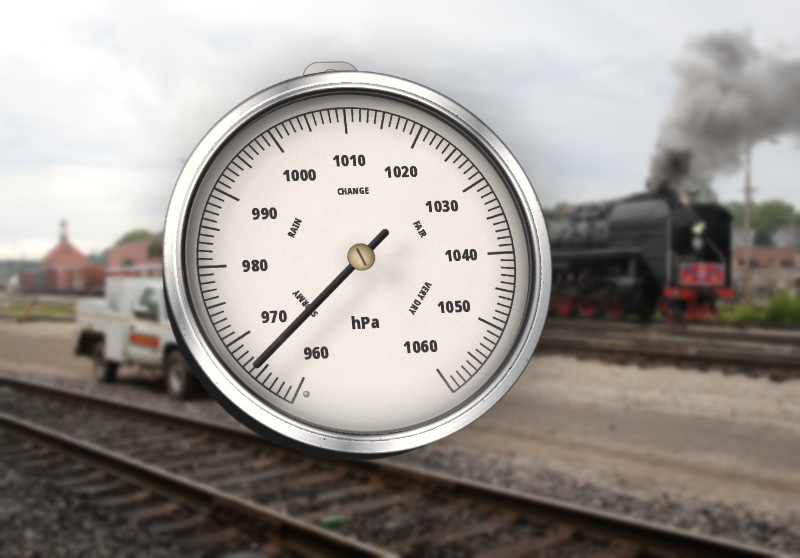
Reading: 966; hPa
